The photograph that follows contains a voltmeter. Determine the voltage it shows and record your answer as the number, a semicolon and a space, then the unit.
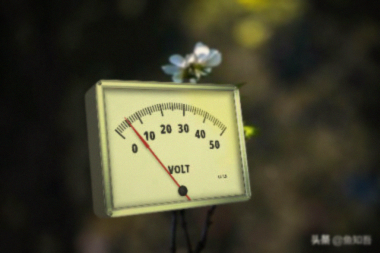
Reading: 5; V
